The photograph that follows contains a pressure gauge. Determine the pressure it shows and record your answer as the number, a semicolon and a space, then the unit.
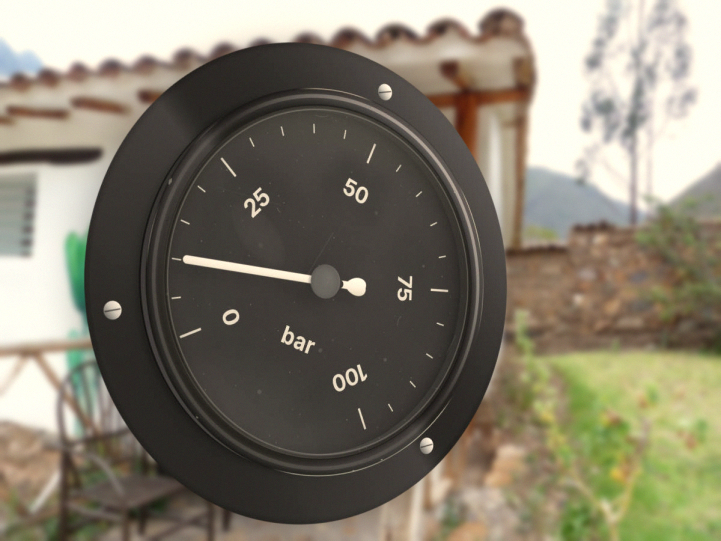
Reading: 10; bar
